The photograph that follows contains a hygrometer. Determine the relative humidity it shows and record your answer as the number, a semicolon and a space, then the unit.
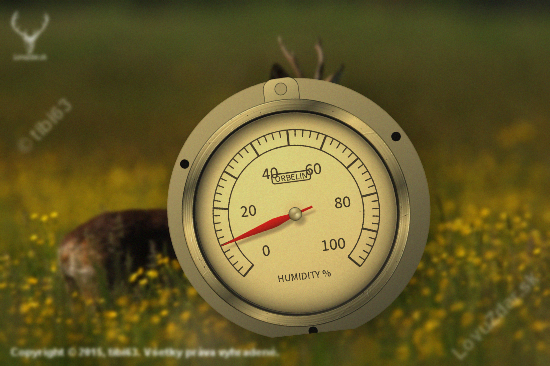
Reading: 10; %
